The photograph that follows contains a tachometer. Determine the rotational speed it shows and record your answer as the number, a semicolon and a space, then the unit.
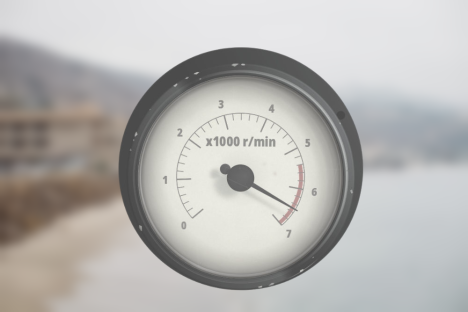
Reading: 6500; rpm
